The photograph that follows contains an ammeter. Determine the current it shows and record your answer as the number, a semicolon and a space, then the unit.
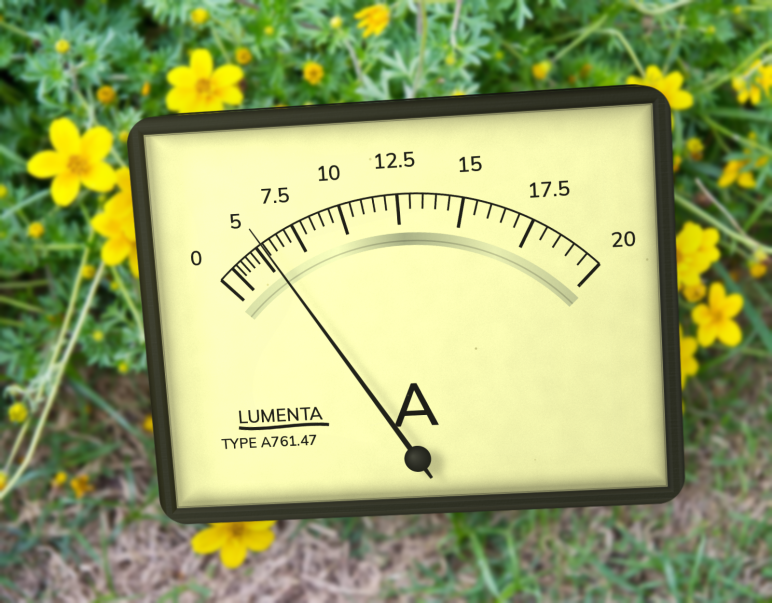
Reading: 5.5; A
